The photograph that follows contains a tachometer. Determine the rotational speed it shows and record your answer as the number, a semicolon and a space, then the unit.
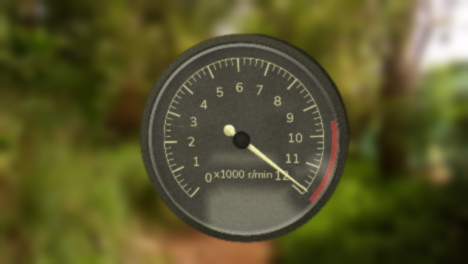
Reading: 11800; rpm
